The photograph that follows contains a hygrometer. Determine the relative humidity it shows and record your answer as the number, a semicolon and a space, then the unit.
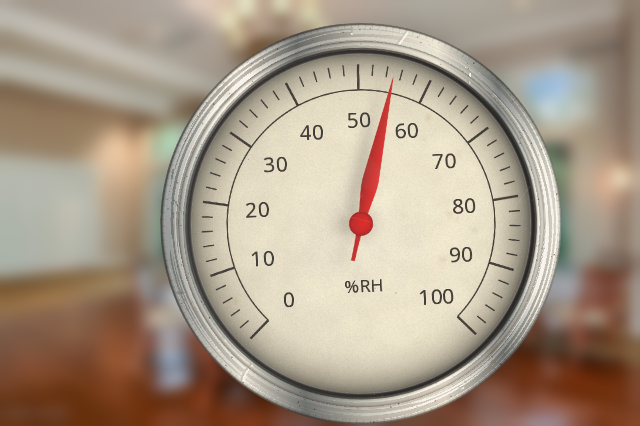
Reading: 55; %
